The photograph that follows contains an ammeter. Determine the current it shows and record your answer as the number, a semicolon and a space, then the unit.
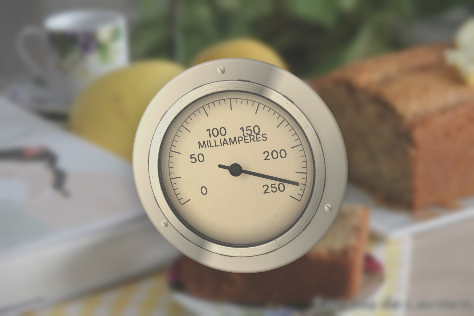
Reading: 235; mA
